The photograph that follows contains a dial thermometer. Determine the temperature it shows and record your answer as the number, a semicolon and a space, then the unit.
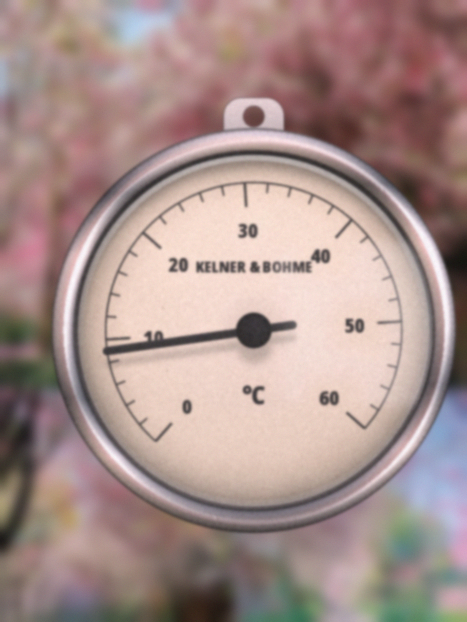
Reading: 9; °C
